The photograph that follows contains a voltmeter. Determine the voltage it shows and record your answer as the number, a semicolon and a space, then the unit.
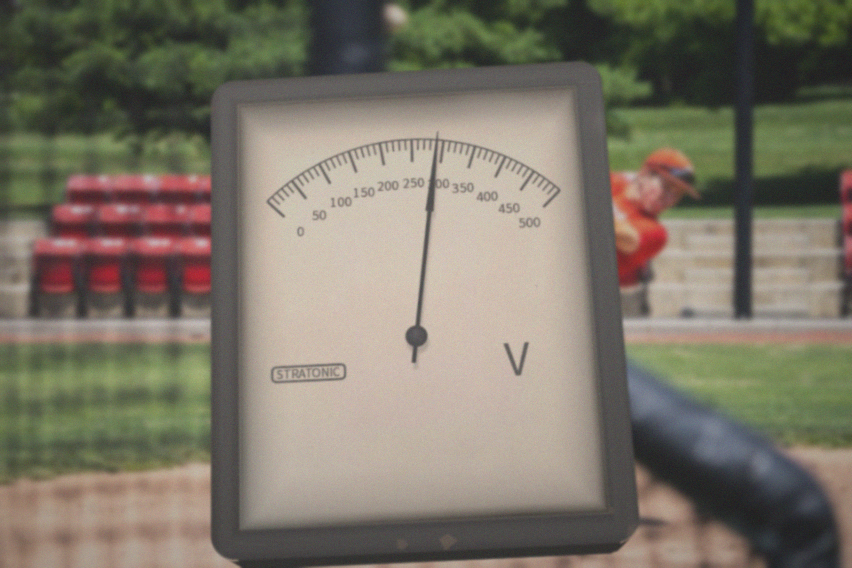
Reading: 290; V
